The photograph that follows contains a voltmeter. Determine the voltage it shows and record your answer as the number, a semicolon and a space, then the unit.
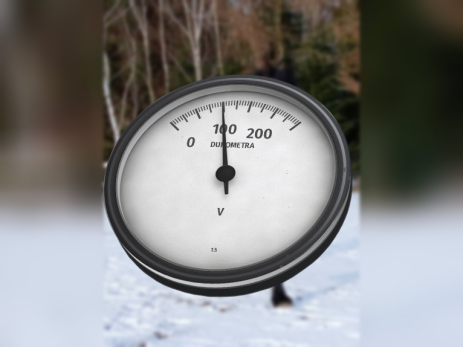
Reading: 100; V
